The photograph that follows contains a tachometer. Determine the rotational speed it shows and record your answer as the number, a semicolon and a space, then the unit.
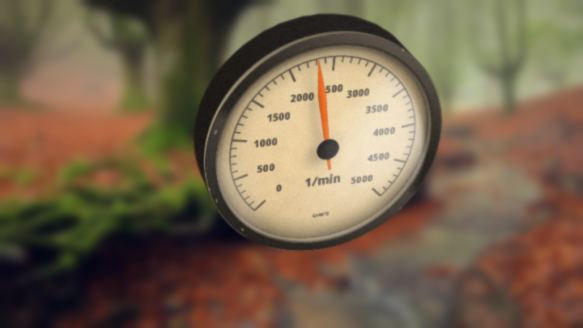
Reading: 2300; rpm
